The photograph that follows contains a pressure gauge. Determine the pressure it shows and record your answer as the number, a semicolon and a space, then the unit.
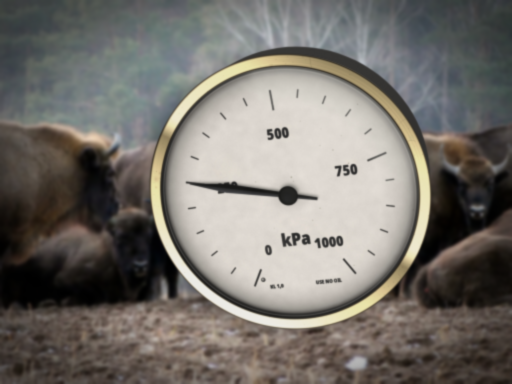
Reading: 250; kPa
